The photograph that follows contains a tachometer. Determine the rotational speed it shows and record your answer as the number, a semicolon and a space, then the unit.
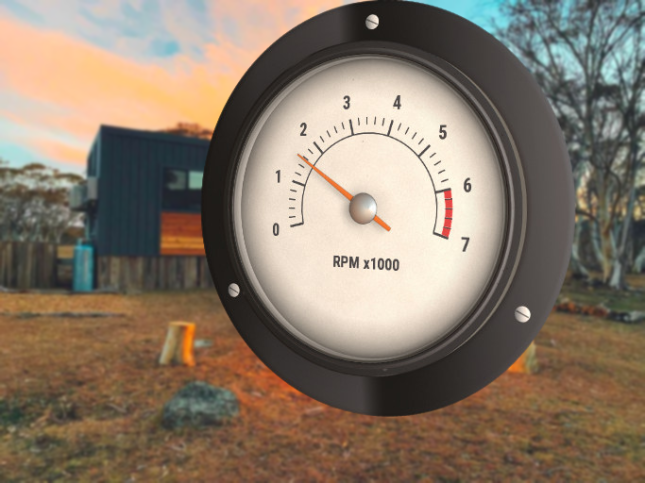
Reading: 1600; rpm
